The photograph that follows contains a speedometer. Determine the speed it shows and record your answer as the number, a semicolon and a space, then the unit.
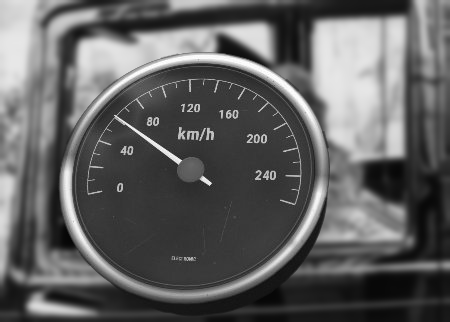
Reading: 60; km/h
